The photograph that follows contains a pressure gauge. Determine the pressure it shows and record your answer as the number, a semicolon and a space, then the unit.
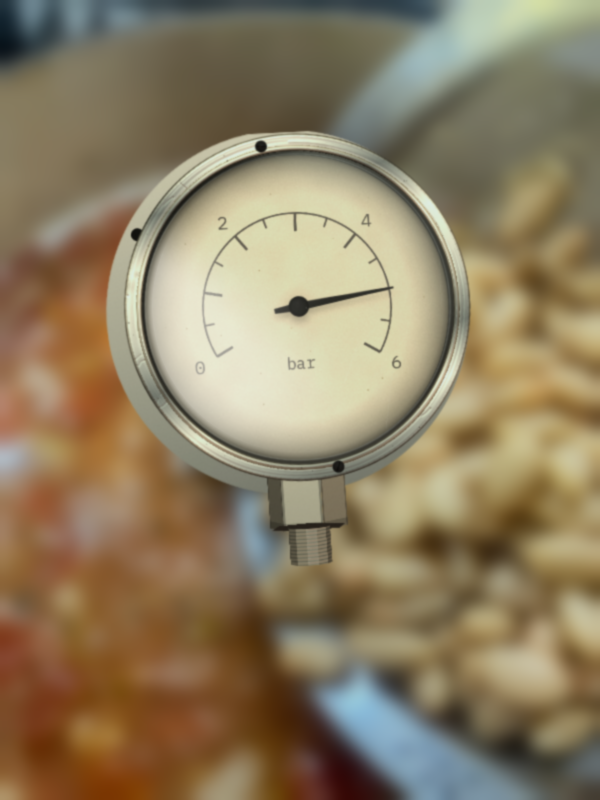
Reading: 5; bar
